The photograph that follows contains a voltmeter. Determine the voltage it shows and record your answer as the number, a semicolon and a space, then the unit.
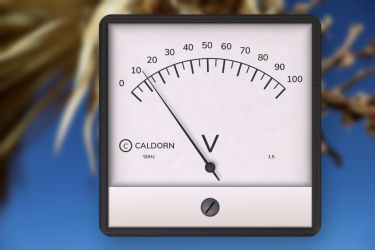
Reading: 12.5; V
